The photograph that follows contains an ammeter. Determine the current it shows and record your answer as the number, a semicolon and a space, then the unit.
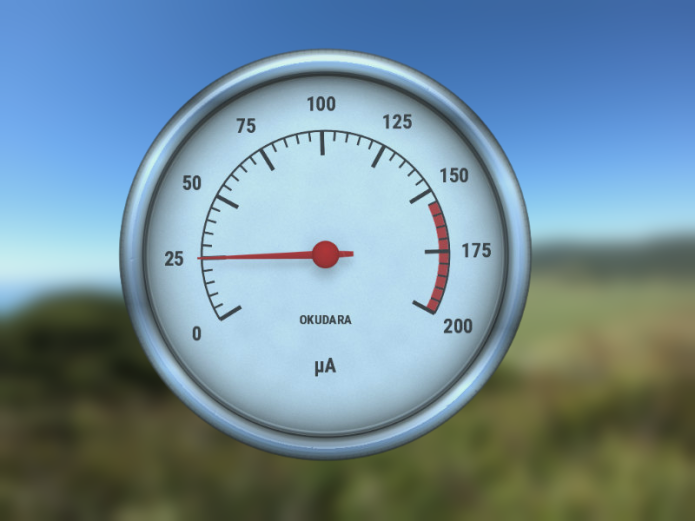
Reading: 25; µA
